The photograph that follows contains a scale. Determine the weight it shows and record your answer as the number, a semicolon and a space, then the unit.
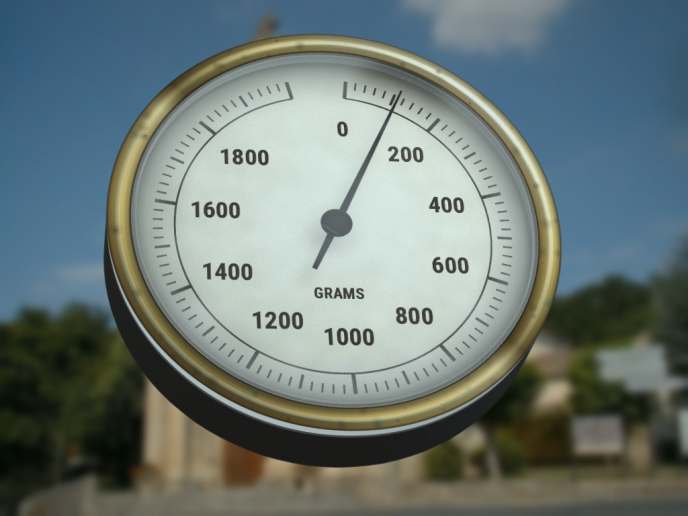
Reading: 110; g
